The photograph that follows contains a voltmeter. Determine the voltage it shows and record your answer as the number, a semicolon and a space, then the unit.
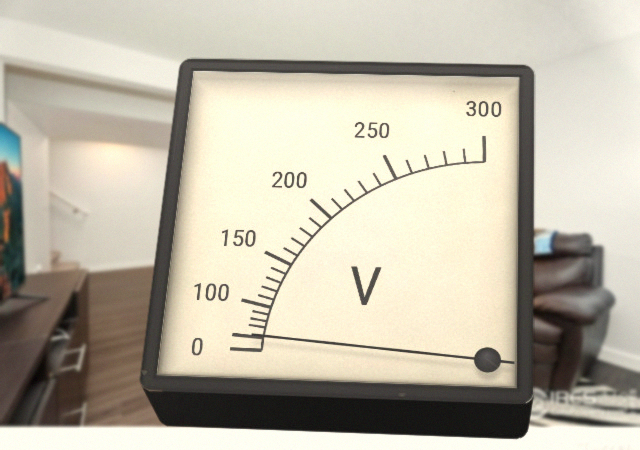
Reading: 50; V
